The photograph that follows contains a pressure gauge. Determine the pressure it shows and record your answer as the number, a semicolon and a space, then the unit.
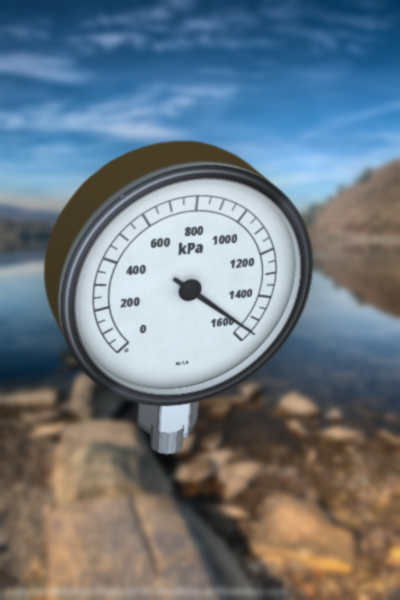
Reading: 1550; kPa
